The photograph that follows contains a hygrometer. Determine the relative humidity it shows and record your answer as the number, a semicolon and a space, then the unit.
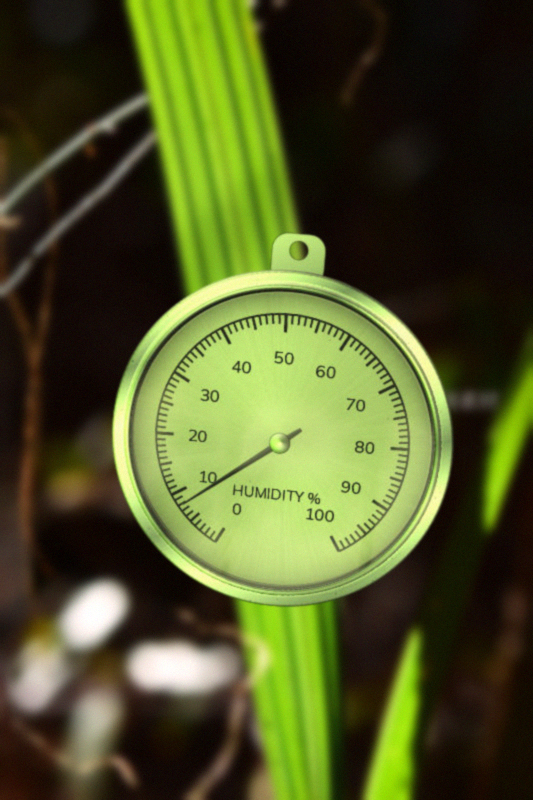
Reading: 8; %
